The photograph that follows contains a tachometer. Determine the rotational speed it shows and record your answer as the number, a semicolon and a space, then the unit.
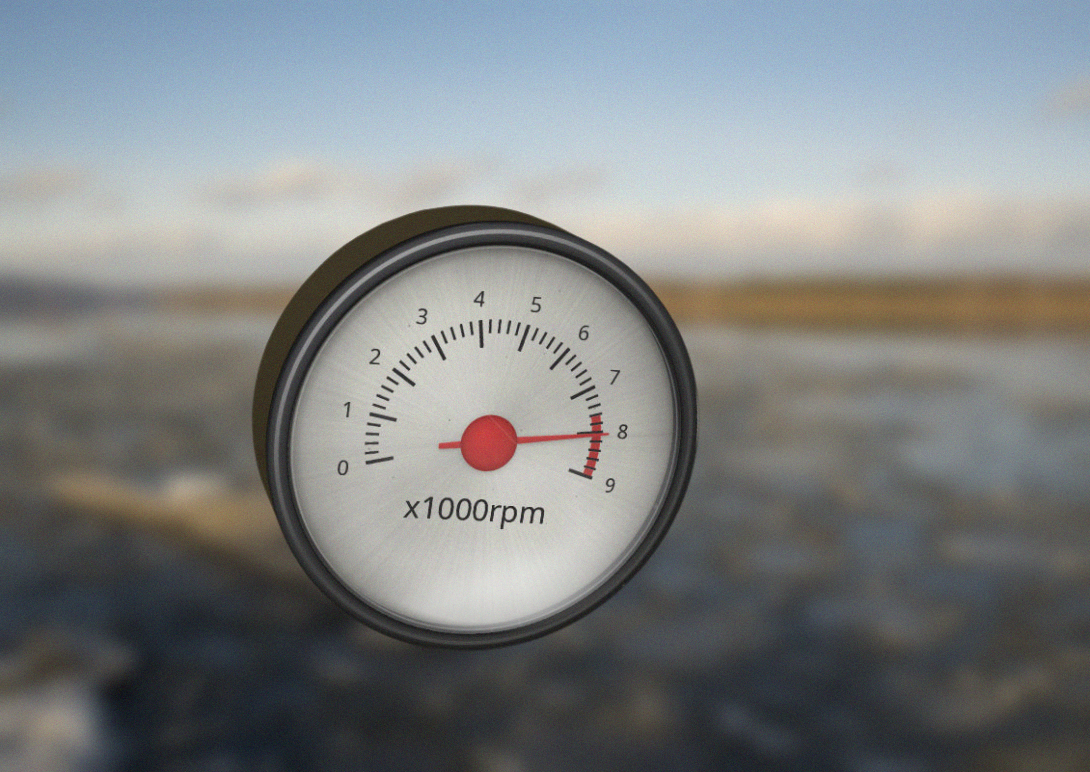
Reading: 8000; rpm
